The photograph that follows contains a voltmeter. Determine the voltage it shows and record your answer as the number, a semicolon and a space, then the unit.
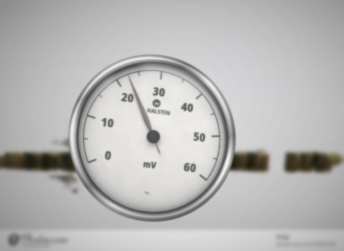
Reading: 22.5; mV
